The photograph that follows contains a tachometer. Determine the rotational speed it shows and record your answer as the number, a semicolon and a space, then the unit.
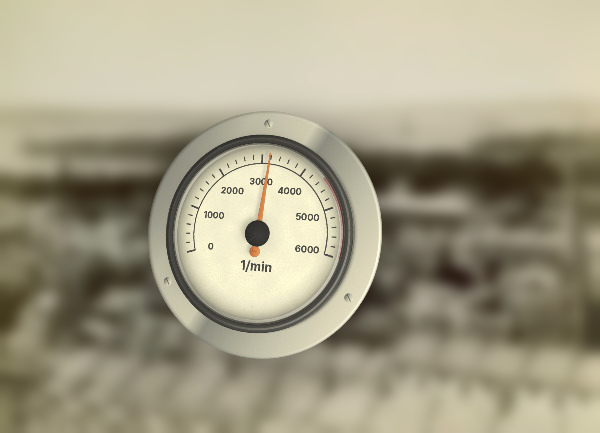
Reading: 3200; rpm
